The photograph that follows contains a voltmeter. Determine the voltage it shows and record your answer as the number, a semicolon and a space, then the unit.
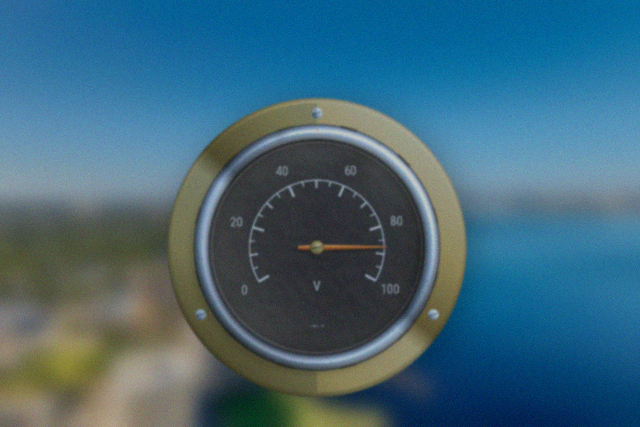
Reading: 87.5; V
